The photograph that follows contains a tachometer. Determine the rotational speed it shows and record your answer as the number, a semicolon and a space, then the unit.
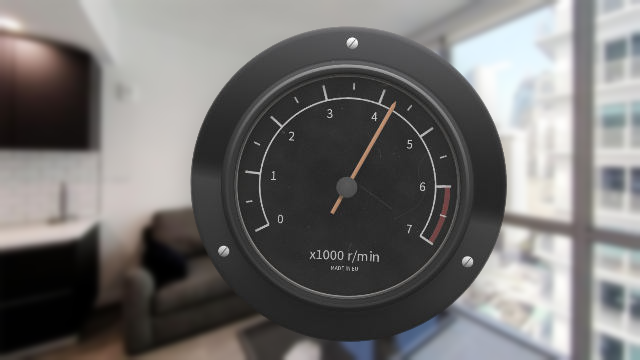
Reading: 4250; rpm
